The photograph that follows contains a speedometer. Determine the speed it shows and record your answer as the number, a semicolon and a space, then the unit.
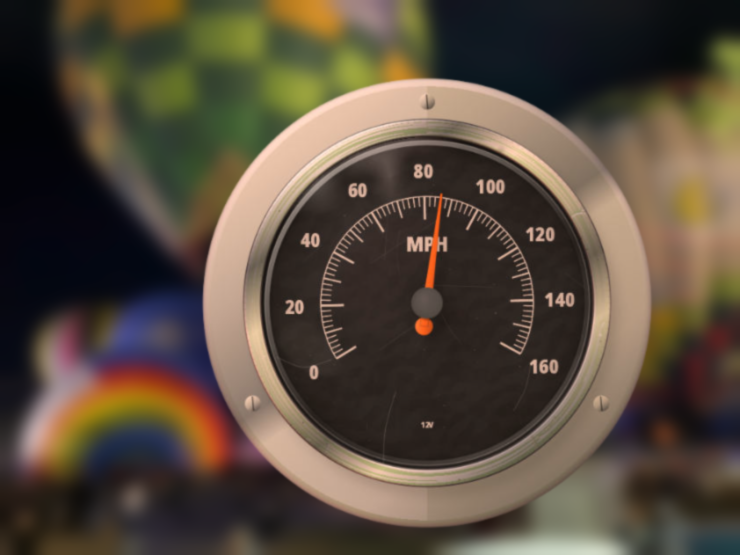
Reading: 86; mph
